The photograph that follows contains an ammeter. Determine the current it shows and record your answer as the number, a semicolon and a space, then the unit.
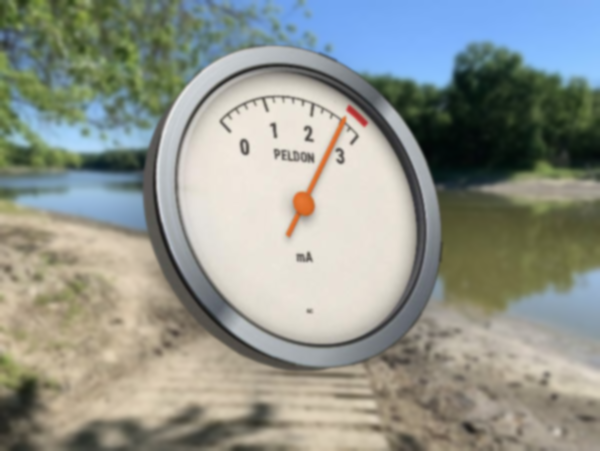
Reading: 2.6; mA
